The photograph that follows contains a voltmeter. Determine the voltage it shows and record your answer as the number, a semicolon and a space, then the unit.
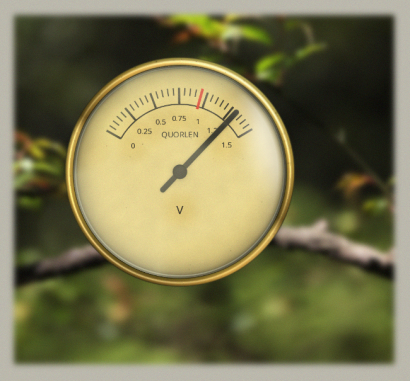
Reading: 1.3; V
